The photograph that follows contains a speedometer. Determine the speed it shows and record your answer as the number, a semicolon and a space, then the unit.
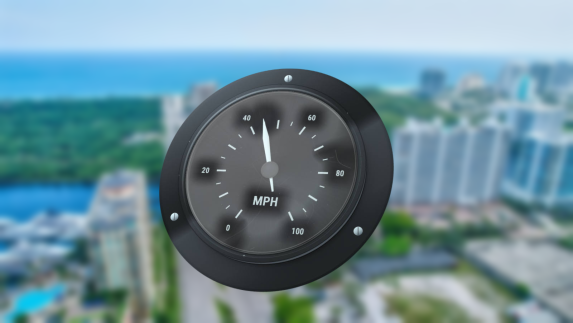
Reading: 45; mph
